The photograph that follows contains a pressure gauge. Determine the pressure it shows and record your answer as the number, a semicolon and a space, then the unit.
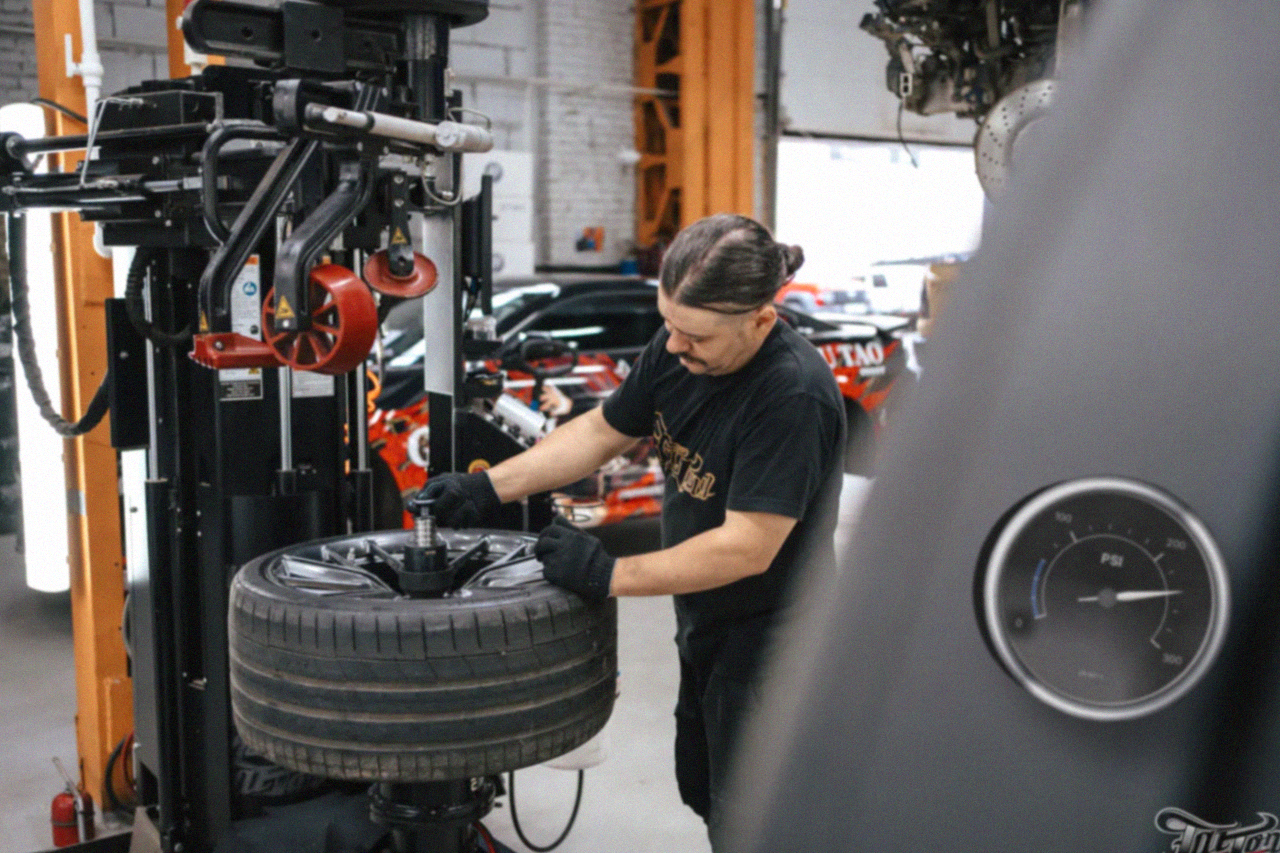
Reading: 240; psi
